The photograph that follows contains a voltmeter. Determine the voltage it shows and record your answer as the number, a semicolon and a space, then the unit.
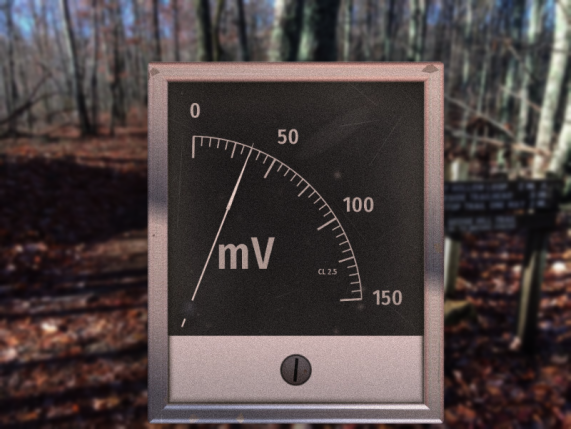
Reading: 35; mV
